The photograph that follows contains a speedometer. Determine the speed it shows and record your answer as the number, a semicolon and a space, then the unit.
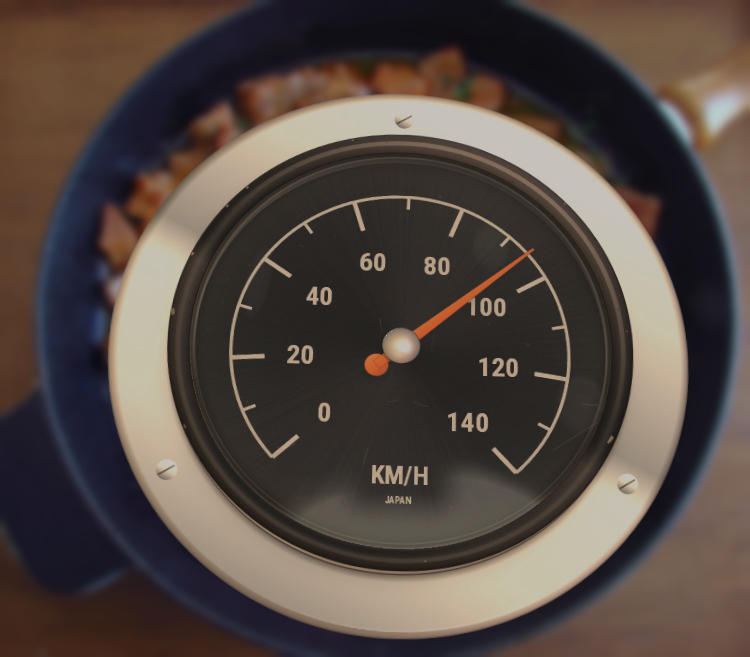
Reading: 95; km/h
